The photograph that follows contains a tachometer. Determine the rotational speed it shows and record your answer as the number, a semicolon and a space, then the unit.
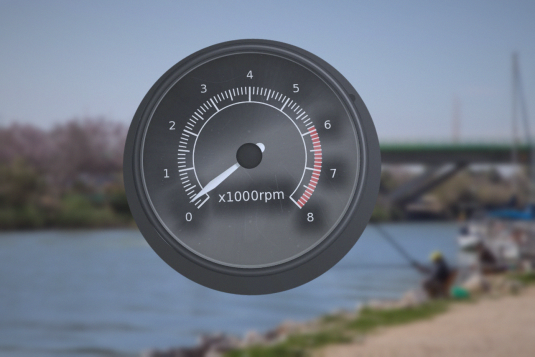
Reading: 200; rpm
